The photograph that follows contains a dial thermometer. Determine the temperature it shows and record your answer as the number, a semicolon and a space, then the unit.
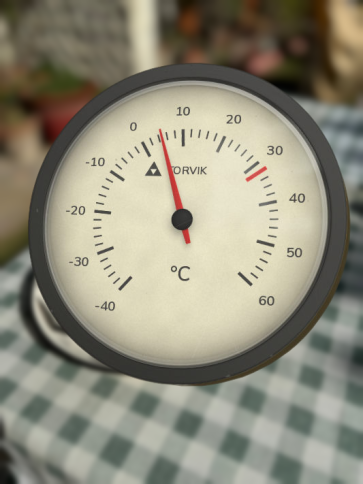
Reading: 5; °C
